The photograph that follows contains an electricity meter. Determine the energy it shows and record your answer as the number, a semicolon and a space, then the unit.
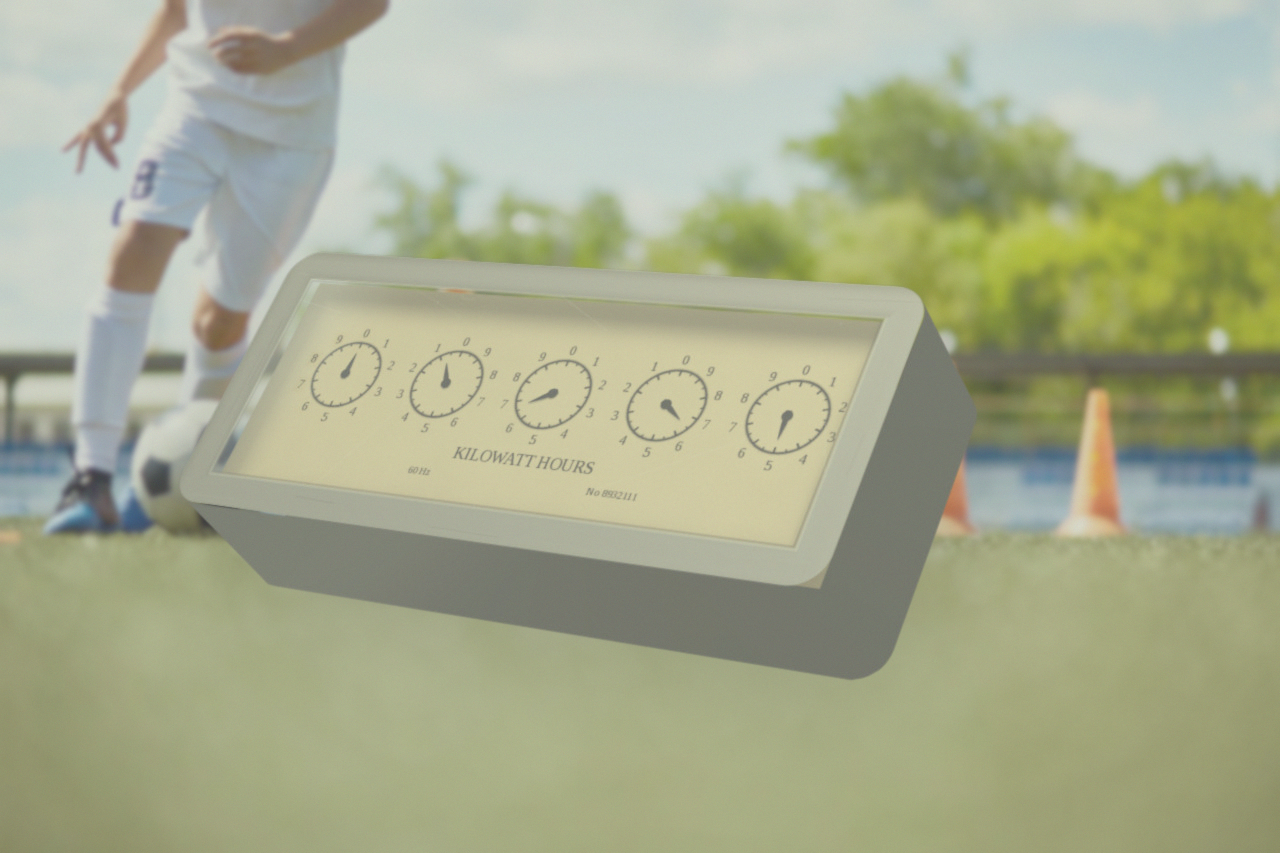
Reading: 665; kWh
